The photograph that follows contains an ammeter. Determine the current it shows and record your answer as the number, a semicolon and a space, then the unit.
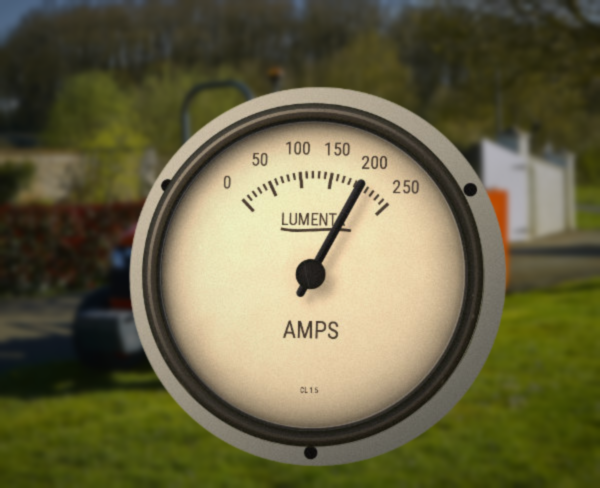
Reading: 200; A
